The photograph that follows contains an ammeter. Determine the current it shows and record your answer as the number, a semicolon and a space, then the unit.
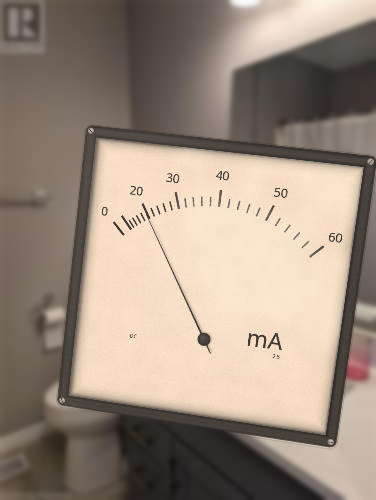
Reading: 20; mA
